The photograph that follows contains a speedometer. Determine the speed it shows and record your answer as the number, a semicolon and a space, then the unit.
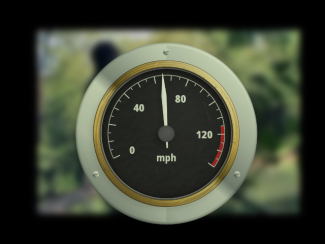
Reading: 65; mph
